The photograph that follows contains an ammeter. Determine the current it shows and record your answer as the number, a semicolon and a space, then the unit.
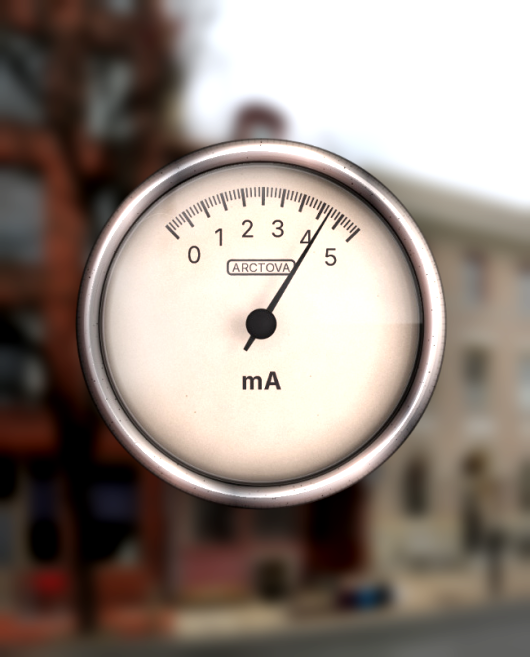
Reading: 4.2; mA
